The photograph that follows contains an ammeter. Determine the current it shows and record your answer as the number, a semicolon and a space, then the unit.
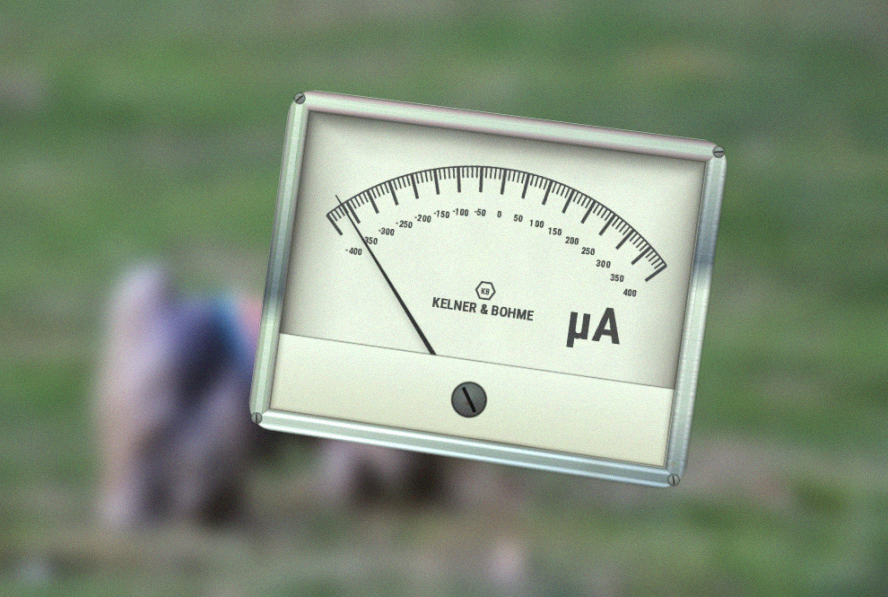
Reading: -360; µA
